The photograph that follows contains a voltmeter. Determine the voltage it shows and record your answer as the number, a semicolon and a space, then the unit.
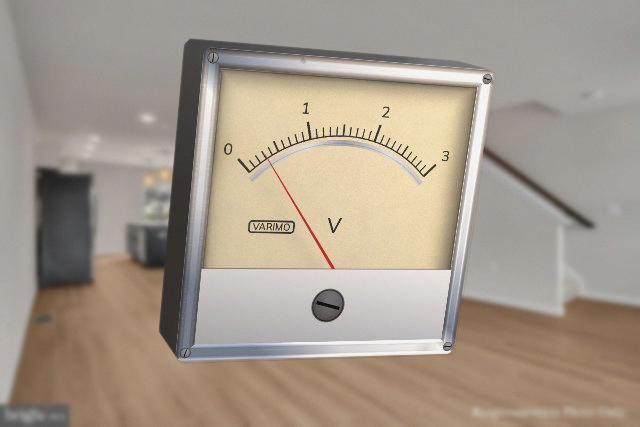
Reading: 0.3; V
